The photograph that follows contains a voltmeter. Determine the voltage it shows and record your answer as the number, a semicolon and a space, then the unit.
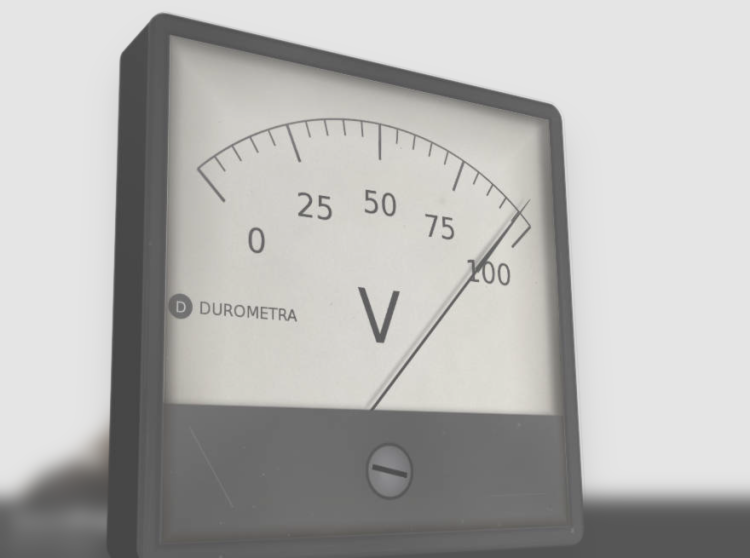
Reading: 95; V
